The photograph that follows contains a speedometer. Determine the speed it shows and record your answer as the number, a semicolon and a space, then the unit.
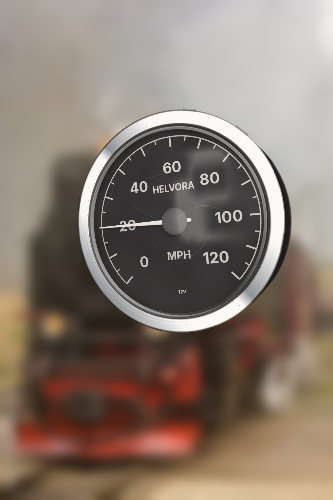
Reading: 20; mph
